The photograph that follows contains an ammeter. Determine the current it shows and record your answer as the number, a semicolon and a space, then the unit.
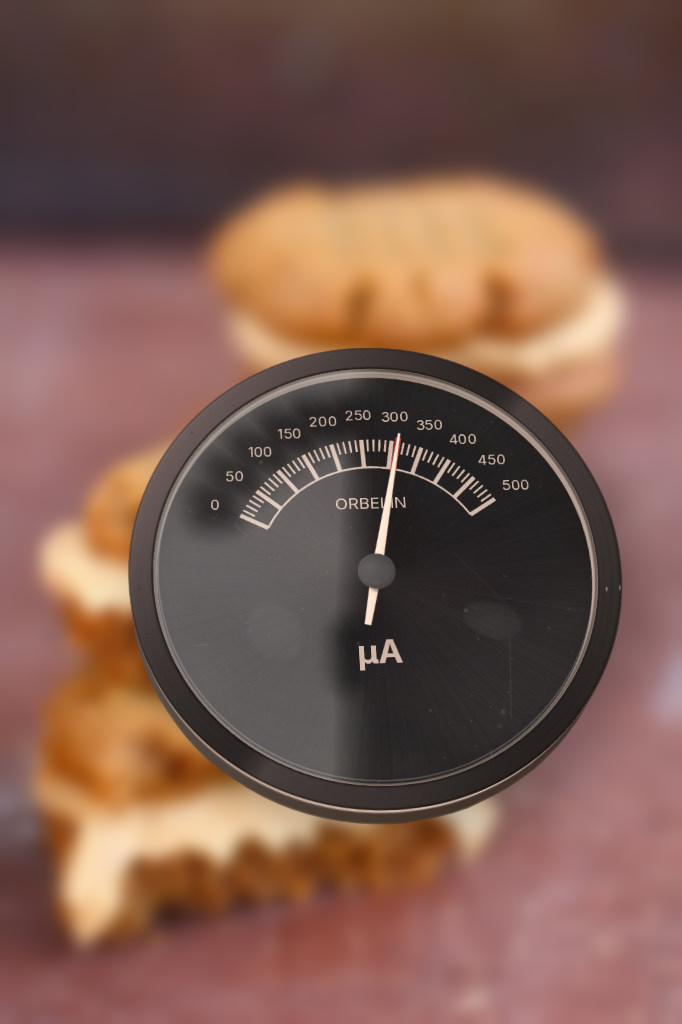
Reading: 310; µA
